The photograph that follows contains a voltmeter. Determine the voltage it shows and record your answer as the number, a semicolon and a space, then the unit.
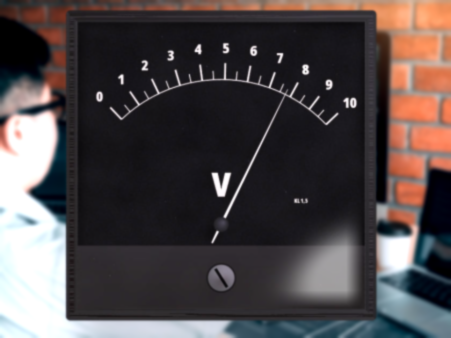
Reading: 7.75; V
